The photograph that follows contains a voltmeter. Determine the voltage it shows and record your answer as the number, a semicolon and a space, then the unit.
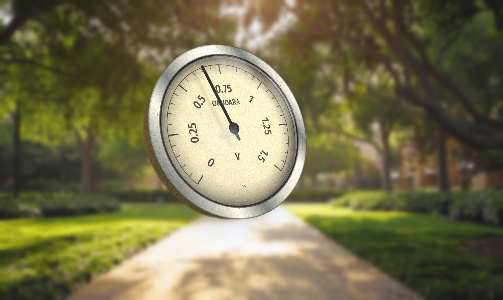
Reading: 0.65; V
